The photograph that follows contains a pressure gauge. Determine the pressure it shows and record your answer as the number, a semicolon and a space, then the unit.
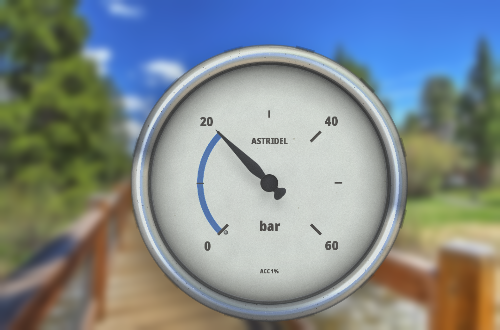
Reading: 20; bar
